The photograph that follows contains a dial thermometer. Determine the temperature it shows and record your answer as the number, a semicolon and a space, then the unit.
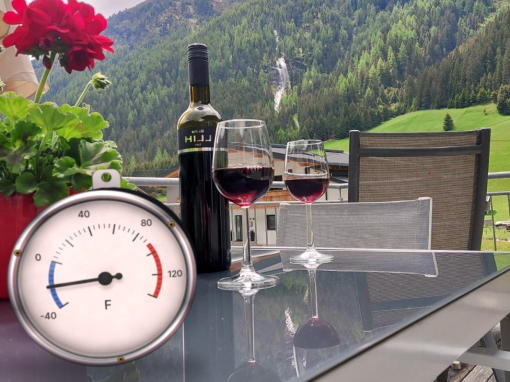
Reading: -20; °F
